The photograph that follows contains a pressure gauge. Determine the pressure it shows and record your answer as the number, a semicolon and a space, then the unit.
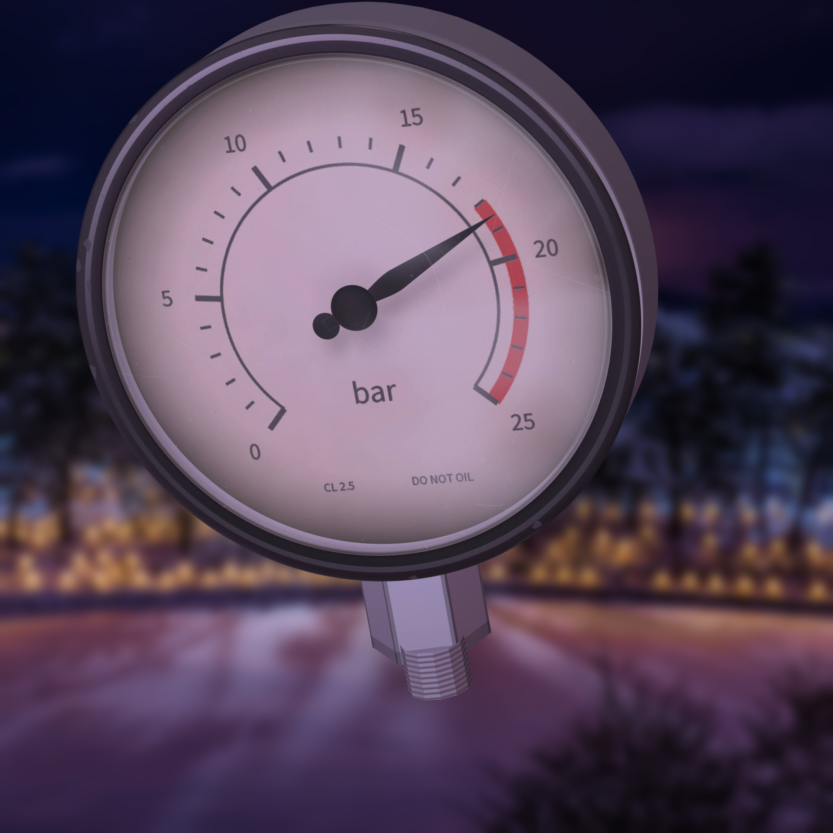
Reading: 18.5; bar
